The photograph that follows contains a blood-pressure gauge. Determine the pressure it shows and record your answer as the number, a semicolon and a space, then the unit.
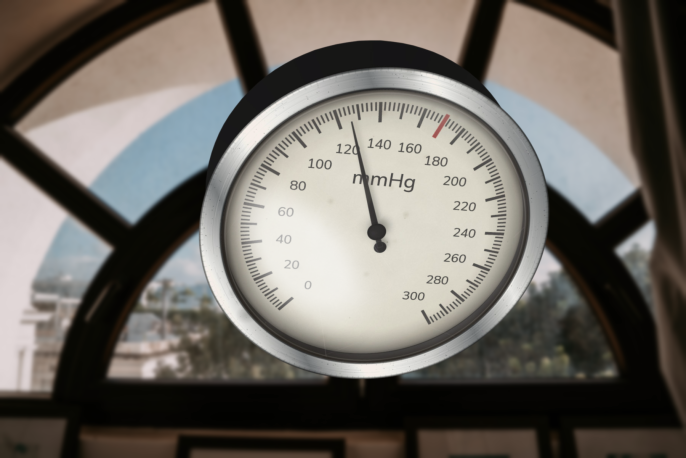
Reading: 126; mmHg
